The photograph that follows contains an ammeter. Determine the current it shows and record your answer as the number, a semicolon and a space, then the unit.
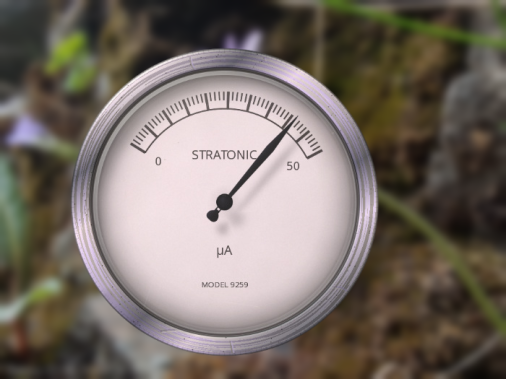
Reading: 41; µA
